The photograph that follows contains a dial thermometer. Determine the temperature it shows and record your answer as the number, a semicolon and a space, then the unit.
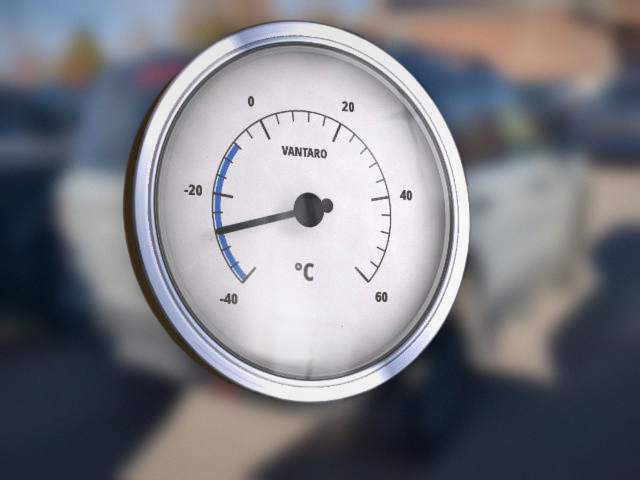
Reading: -28; °C
